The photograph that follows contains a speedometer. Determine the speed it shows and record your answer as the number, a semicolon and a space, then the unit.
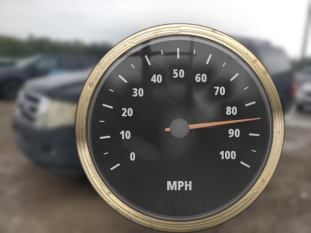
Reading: 85; mph
